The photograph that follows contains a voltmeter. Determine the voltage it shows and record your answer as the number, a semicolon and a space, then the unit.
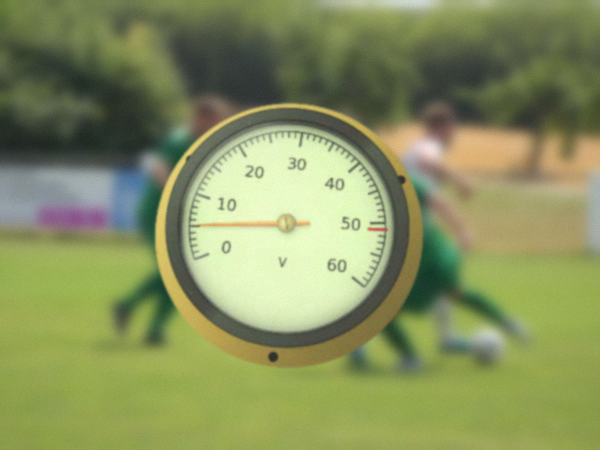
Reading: 5; V
